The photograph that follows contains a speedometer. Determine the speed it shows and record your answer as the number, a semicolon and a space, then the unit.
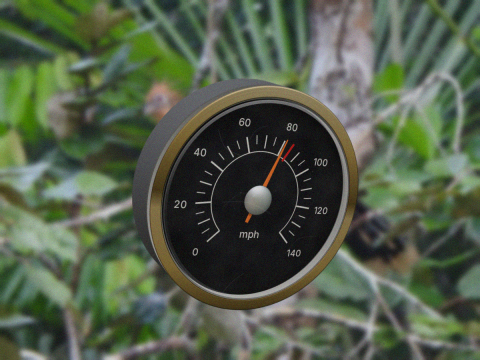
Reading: 80; mph
